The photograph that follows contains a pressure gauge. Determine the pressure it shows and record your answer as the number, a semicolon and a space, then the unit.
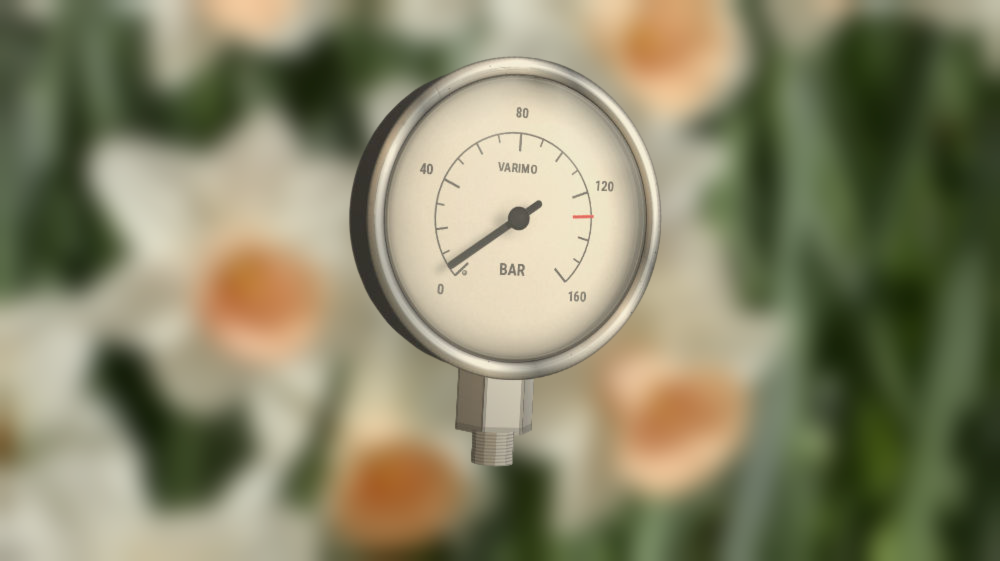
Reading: 5; bar
